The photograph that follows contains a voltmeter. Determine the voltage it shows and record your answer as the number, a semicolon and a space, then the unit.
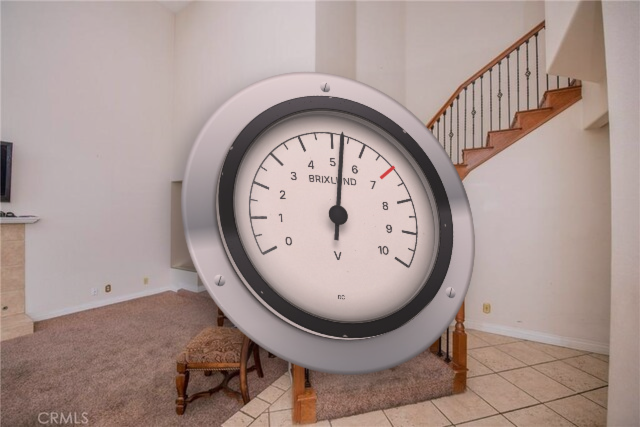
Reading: 5.25; V
